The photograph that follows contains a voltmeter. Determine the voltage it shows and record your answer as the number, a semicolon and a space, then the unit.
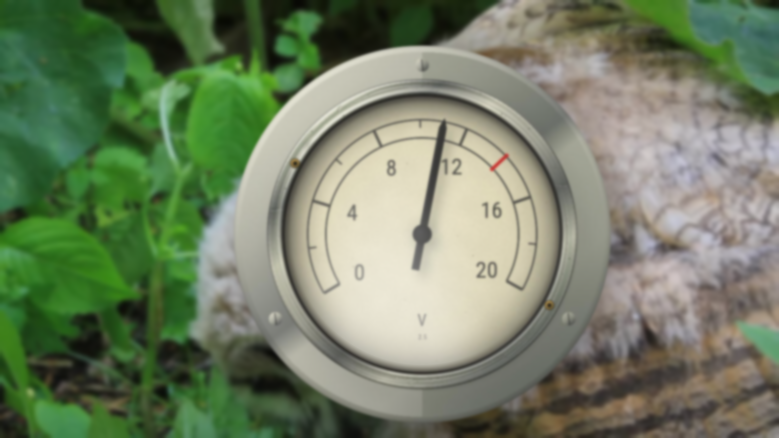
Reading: 11; V
